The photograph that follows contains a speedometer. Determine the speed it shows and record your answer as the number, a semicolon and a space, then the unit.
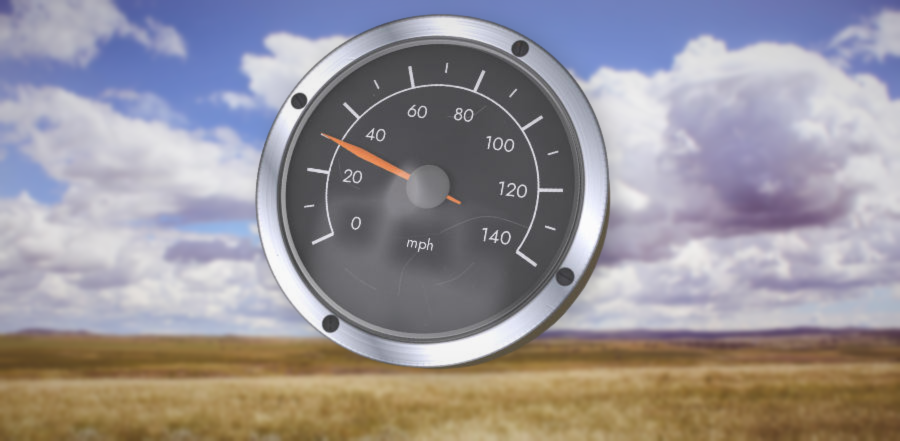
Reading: 30; mph
